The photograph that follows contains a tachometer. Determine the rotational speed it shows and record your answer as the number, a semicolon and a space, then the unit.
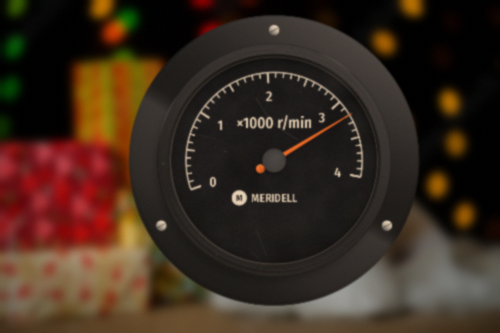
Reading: 3200; rpm
